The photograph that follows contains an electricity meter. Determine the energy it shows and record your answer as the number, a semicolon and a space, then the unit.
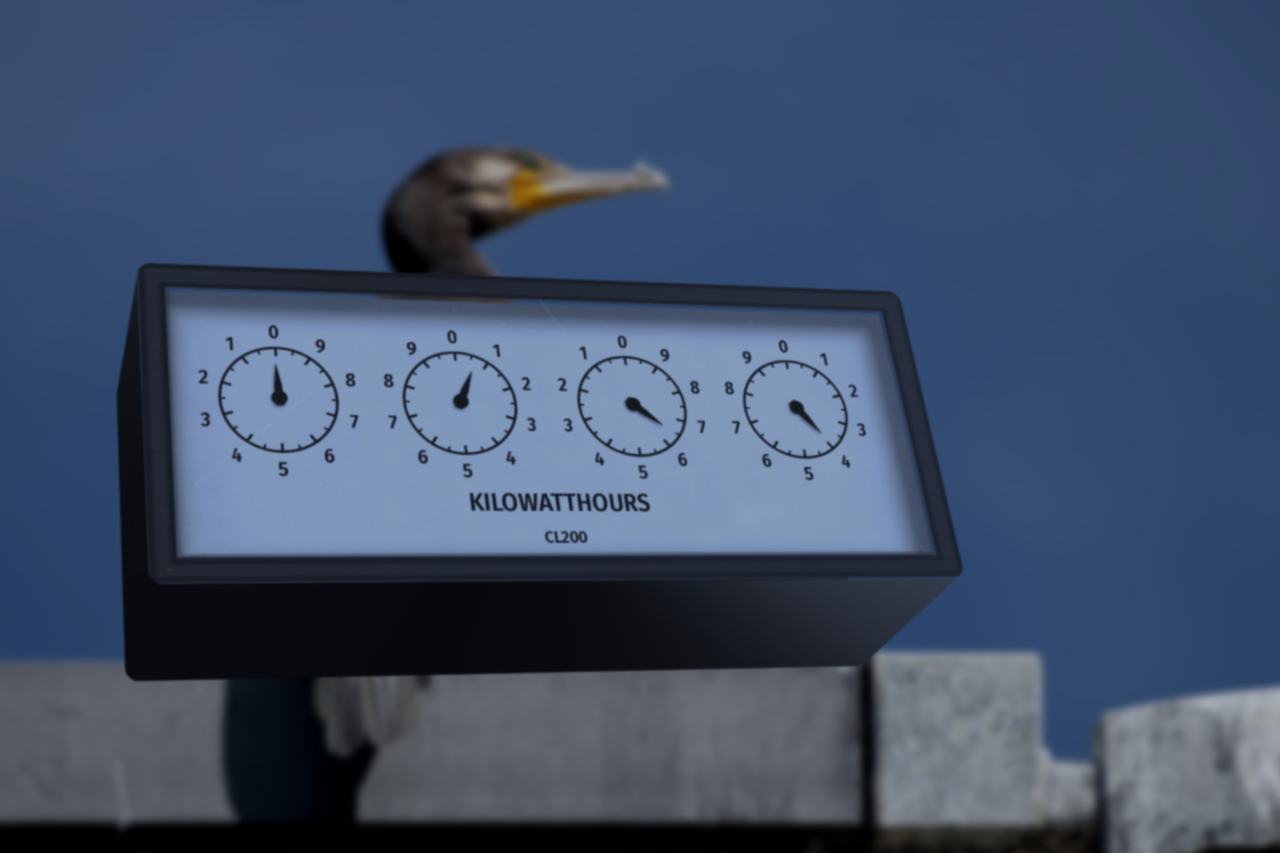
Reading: 64; kWh
